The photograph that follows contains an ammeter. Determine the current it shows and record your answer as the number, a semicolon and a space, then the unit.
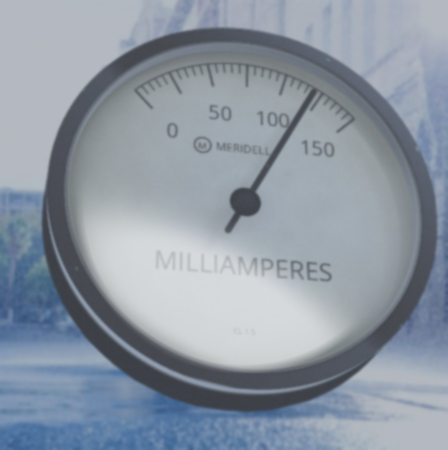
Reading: 120; mA
